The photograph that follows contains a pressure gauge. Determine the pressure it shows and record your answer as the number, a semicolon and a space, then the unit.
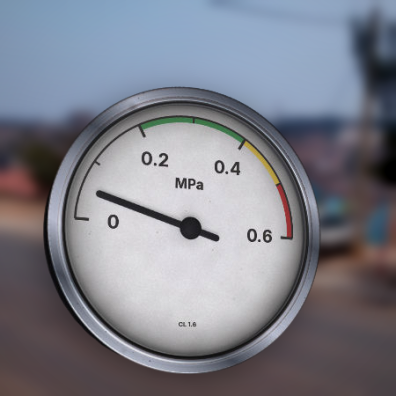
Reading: 0.05; MPa
